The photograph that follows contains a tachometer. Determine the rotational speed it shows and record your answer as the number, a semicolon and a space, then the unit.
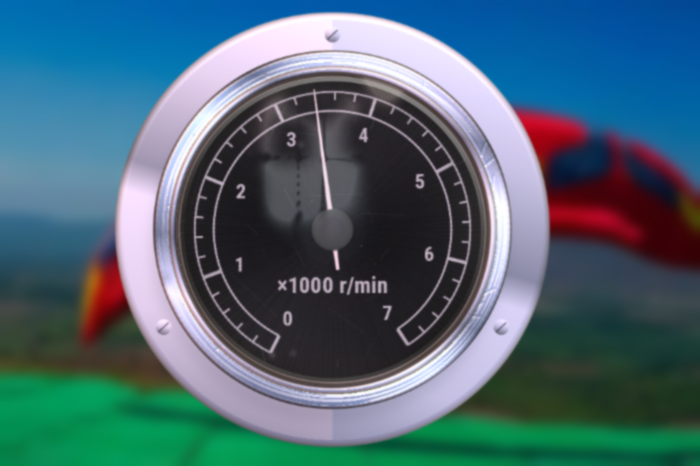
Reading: 3400; rpm
